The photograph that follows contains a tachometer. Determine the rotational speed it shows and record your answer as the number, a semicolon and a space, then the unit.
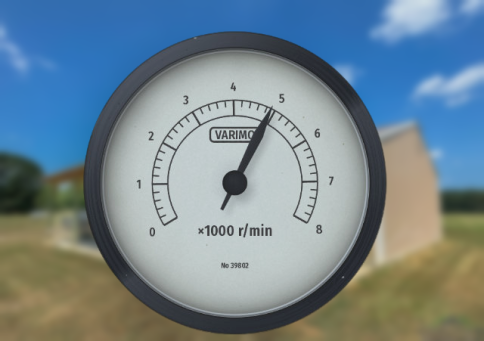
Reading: 4900; rpm
